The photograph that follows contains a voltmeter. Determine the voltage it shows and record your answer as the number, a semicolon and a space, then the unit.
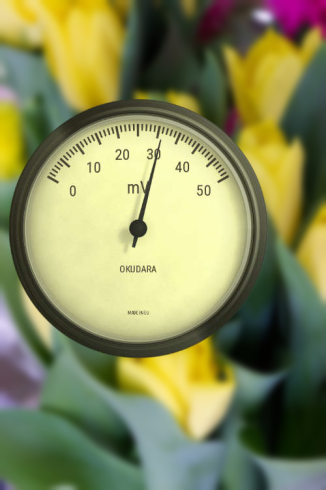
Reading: 31; mV
